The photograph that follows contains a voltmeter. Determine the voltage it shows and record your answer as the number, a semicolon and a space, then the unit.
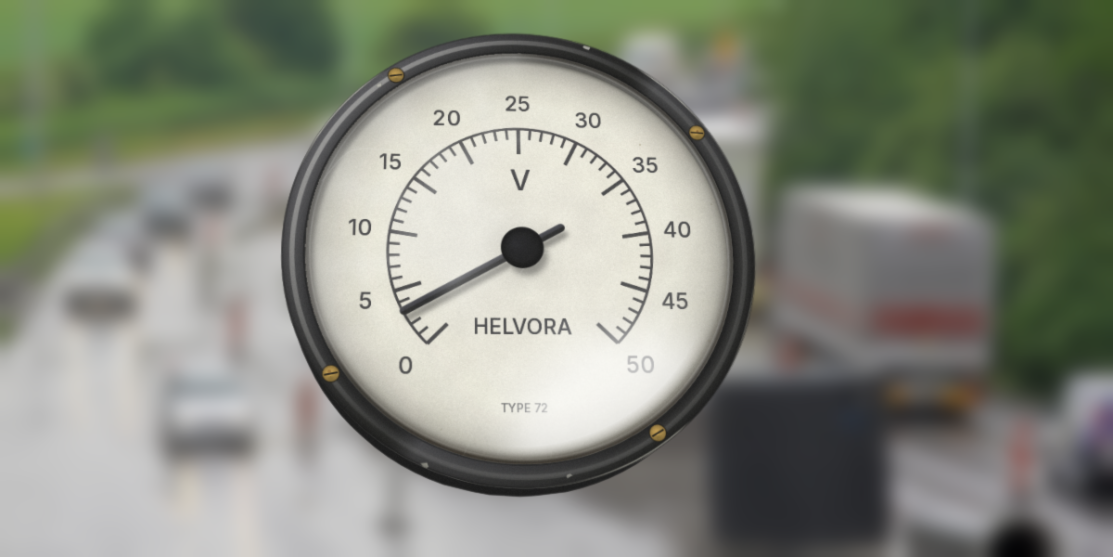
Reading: 3; V
